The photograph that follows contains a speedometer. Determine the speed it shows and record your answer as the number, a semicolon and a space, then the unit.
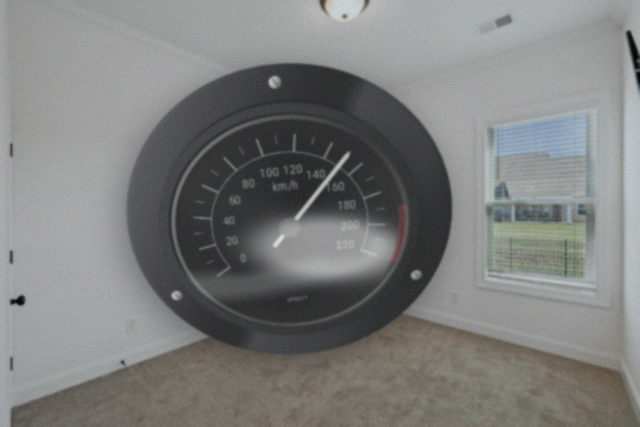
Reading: 150; km/h
